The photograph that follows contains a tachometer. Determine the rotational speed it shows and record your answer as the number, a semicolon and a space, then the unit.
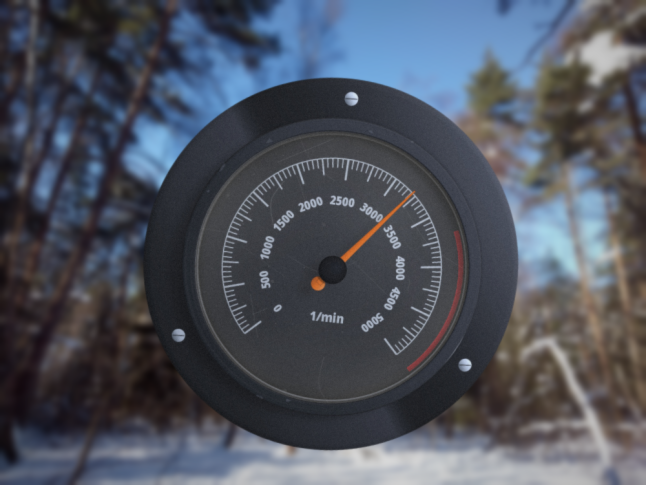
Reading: 3200; rpm
